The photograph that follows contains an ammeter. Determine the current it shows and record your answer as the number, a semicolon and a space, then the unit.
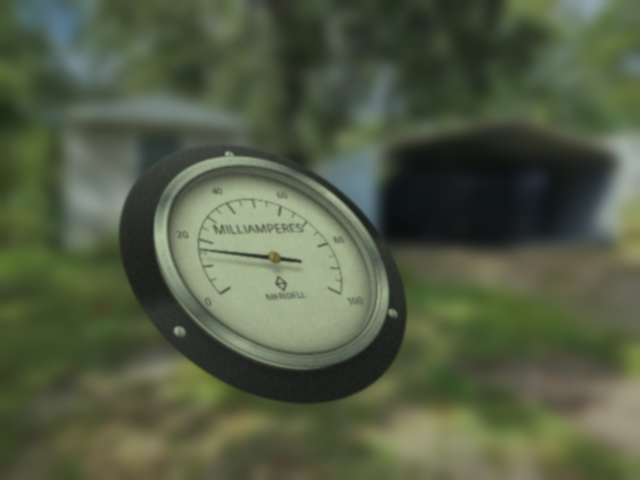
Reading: 15; mA
